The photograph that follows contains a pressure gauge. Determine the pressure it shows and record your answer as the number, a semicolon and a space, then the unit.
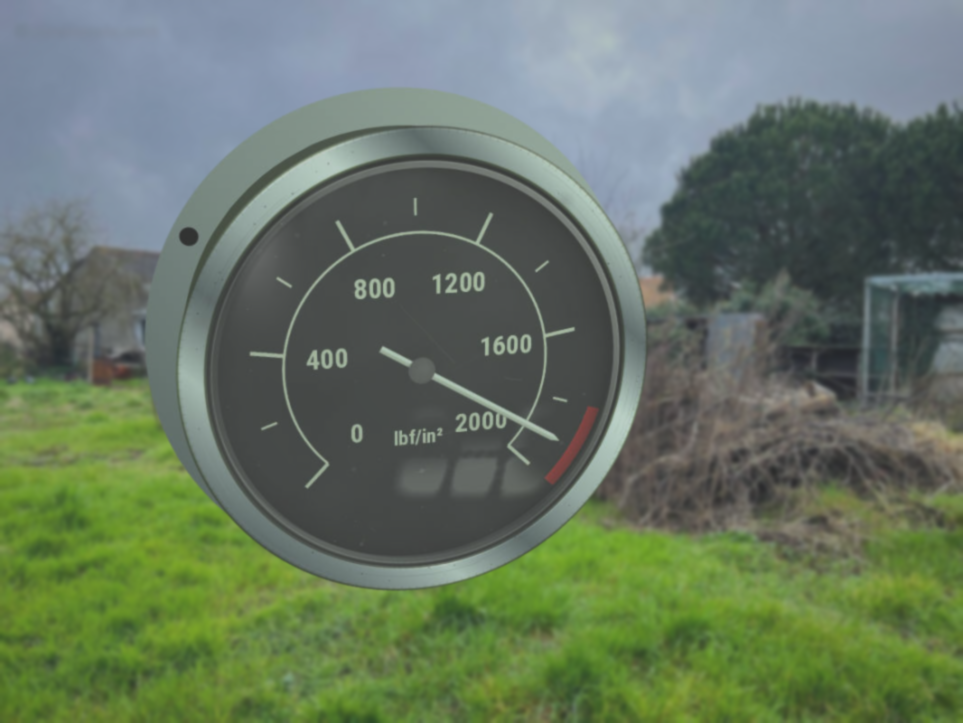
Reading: 1900; psi
